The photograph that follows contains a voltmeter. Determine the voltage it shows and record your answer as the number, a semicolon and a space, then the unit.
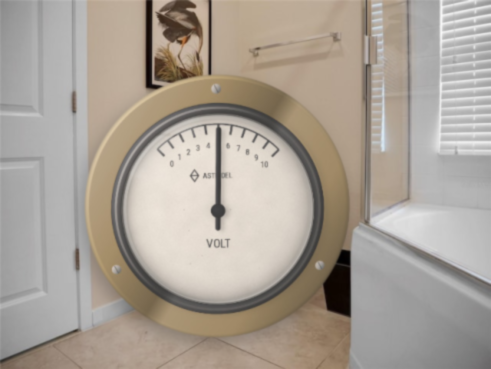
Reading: 5; V
